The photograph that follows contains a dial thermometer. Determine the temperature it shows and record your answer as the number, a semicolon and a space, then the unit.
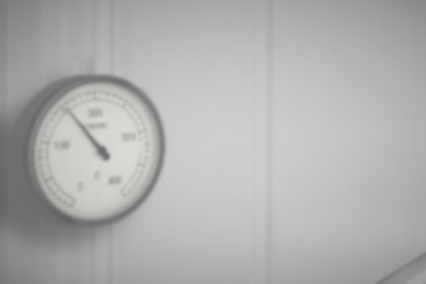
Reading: 150; °C
